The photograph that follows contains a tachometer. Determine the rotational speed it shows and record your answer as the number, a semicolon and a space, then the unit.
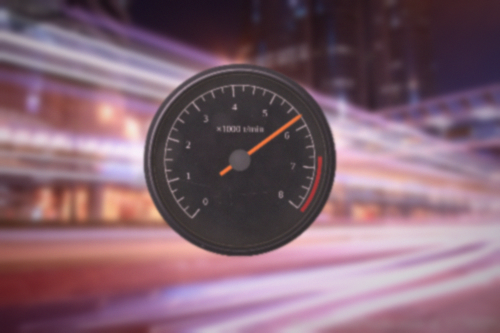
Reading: 5750; rpm
